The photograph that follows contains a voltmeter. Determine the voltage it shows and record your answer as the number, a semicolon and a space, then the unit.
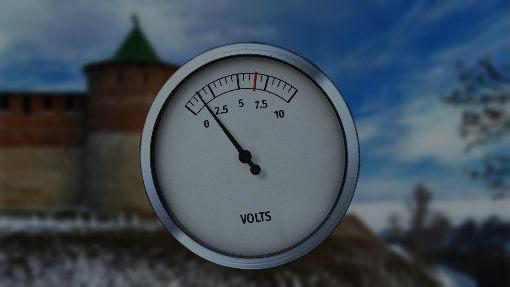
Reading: 1.5; V
